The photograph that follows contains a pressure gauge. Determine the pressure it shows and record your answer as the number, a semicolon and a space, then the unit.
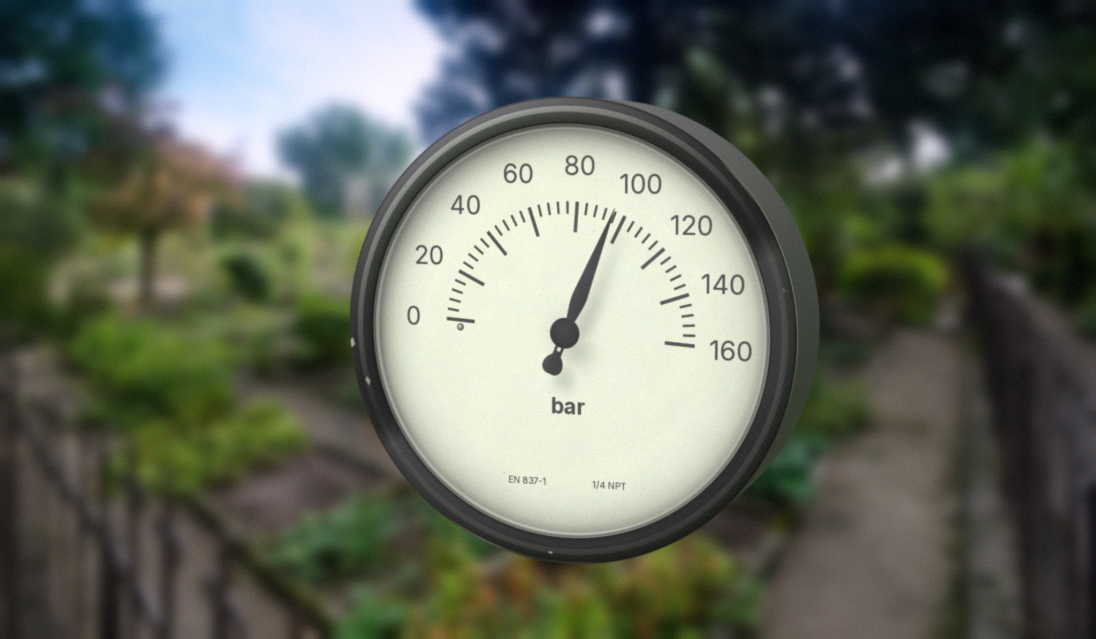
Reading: 96; bar
